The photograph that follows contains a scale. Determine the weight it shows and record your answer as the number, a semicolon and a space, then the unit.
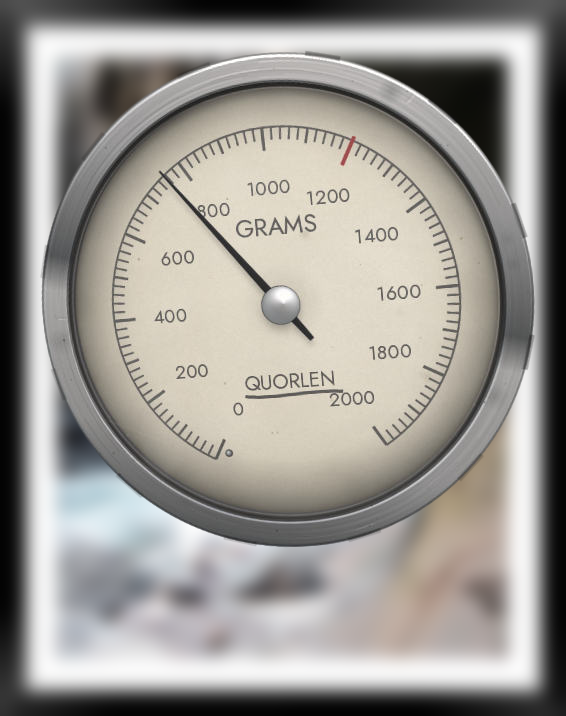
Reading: 760; g
